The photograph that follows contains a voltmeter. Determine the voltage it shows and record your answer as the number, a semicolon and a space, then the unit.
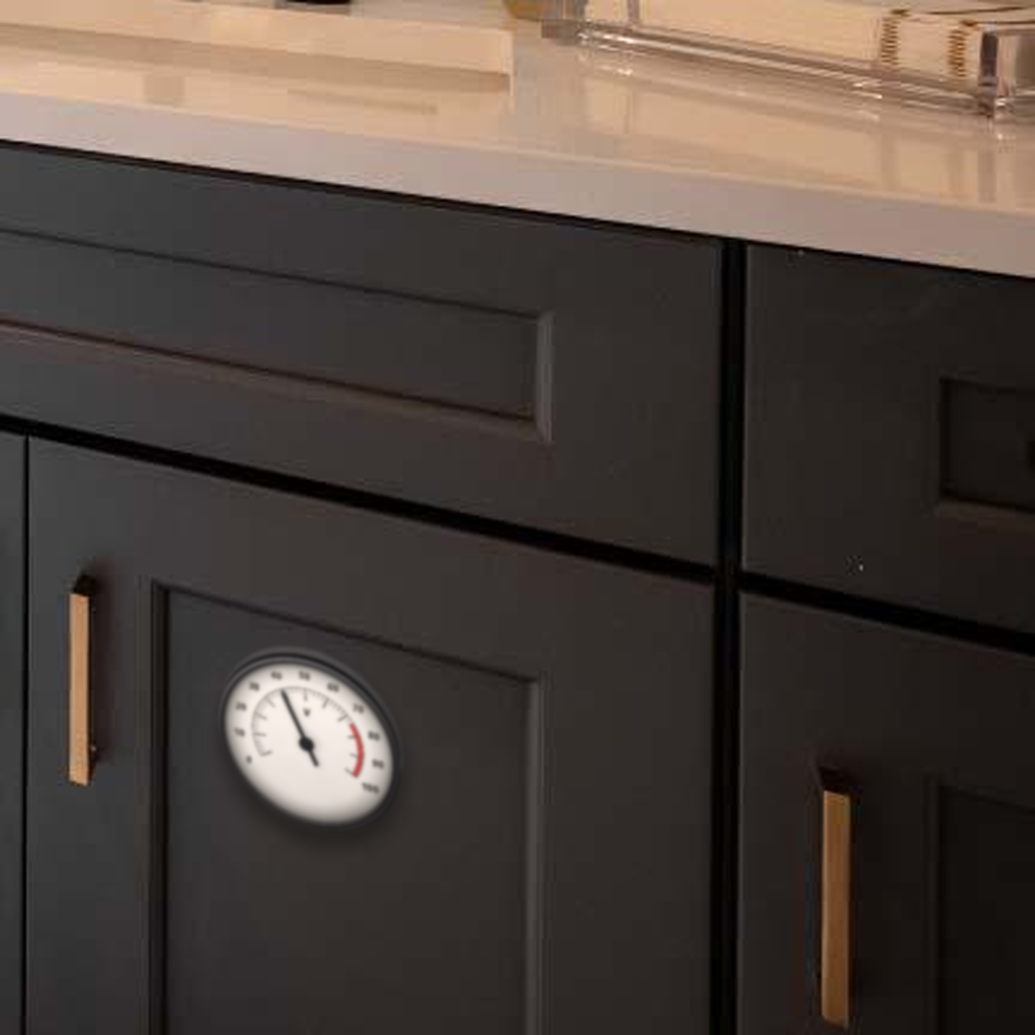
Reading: 40; V
